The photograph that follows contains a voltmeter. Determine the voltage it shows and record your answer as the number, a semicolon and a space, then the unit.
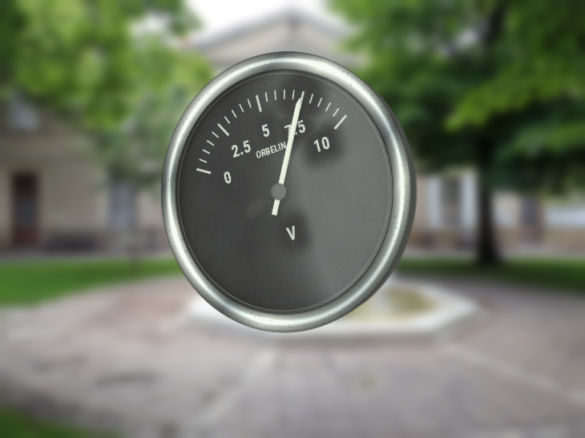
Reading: 7.5; V
